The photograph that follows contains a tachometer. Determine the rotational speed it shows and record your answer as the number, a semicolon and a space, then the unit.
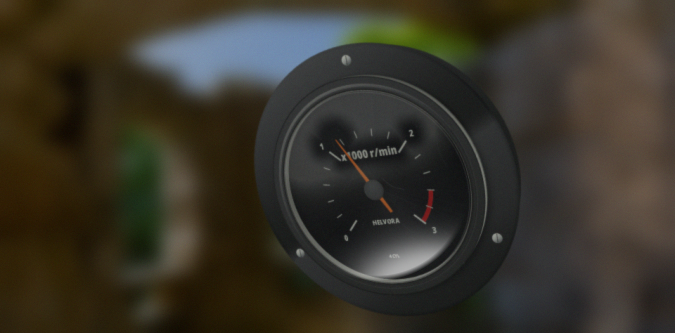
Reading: 1200; rpm
